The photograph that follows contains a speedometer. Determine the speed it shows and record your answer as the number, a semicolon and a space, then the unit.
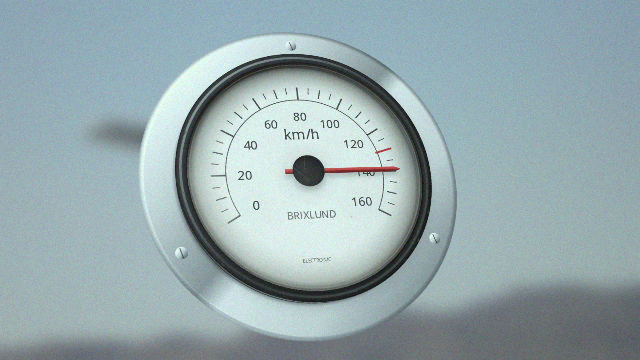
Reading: 140; km/h
